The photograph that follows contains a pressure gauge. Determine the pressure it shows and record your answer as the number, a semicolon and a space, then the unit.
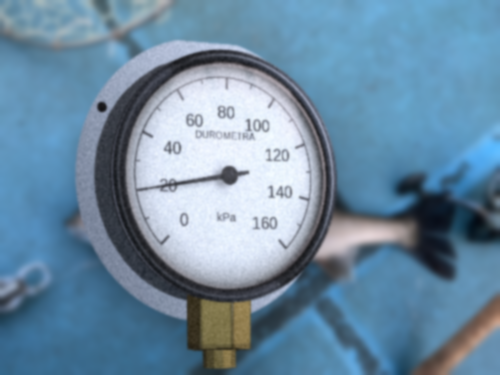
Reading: 20; kPa
